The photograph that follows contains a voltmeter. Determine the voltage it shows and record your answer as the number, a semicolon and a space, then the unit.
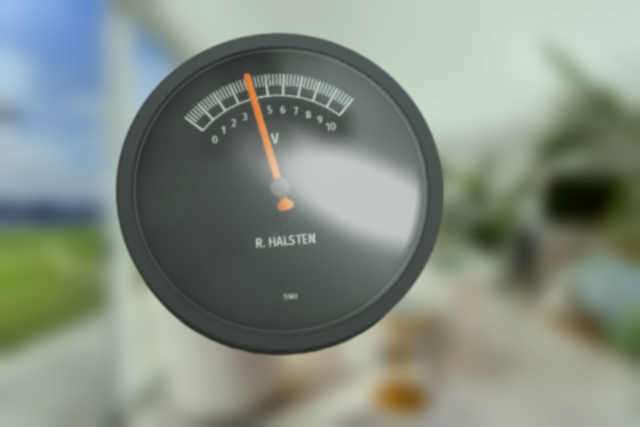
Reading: 4; V
